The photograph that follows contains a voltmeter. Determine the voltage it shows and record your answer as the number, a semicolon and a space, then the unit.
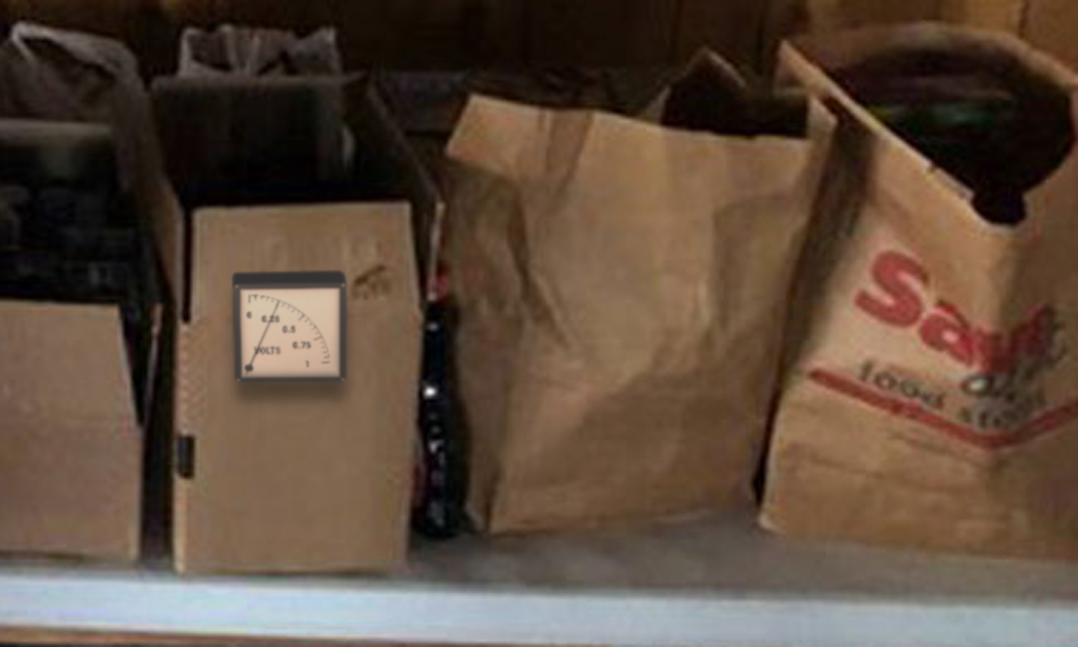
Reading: 0.25; V
